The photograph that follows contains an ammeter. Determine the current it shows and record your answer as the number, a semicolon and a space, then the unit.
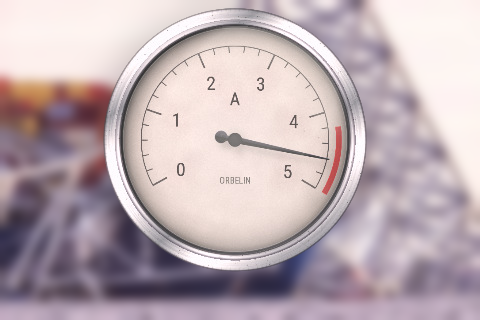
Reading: 4.6; A
